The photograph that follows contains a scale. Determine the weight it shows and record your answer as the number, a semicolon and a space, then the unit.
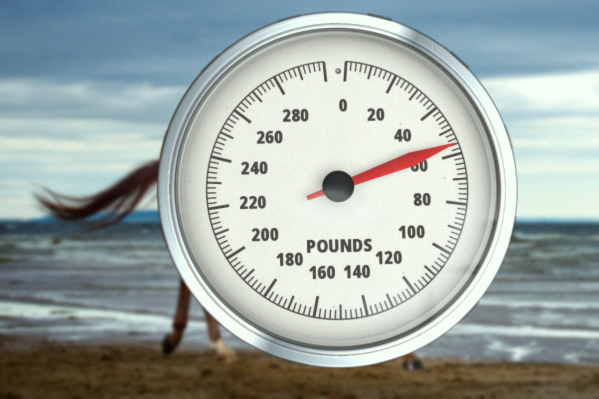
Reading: 56; lb
